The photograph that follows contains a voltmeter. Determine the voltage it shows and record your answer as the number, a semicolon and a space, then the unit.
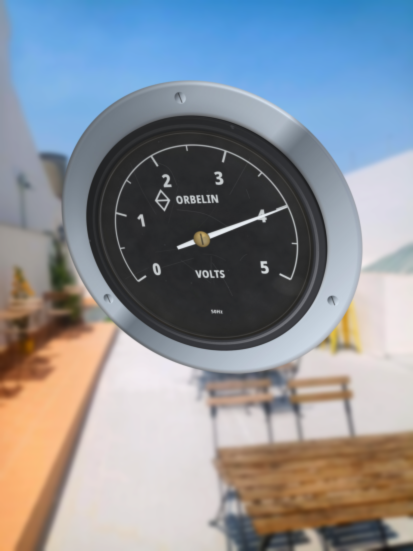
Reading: 4; V
